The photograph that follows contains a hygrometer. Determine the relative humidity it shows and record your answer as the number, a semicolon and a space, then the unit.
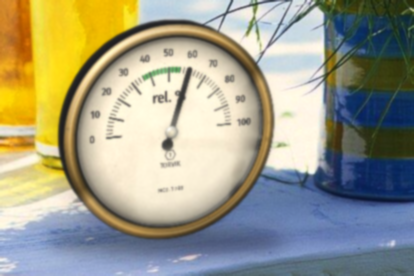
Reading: 60; %
